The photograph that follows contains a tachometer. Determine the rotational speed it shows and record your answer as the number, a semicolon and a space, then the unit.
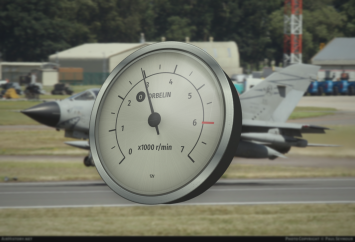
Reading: 3000; rpm
